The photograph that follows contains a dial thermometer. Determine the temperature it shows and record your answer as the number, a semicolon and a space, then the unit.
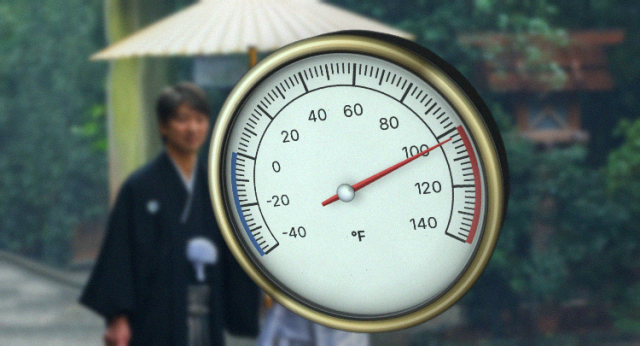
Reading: 102; °F
